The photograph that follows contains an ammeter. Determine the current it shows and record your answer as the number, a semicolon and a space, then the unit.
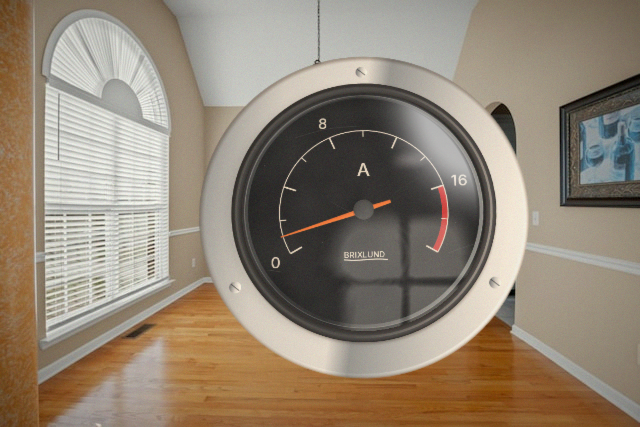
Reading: 1; A
